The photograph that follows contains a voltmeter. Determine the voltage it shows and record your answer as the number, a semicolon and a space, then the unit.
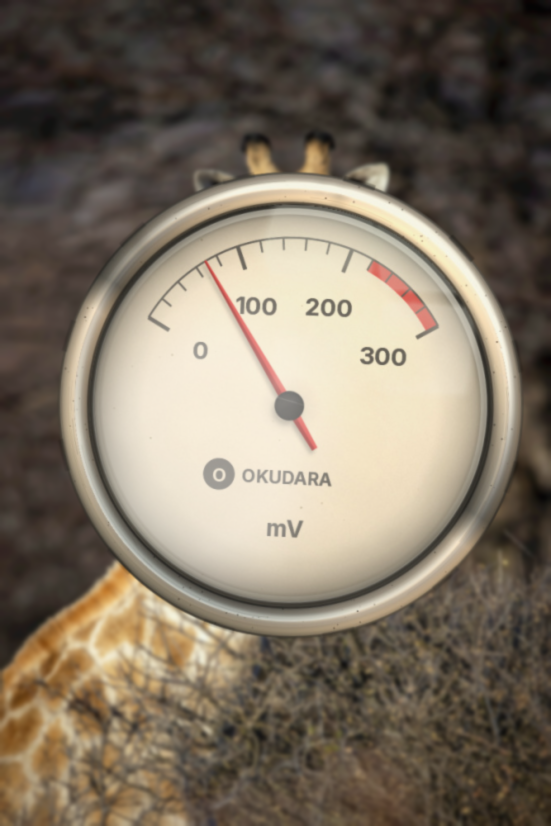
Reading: 70; mV
